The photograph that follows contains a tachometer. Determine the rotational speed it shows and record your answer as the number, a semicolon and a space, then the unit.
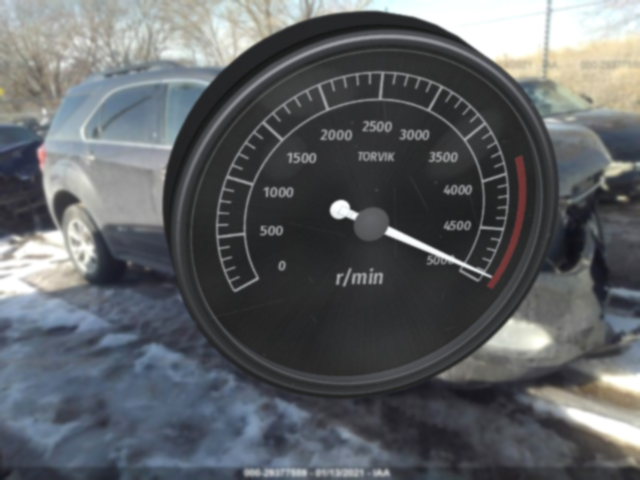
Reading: 4900; rpm
